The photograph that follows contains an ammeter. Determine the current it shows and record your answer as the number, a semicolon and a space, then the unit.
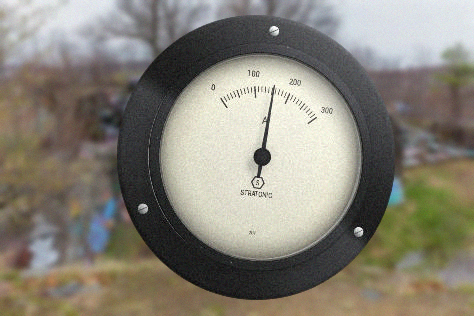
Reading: 150; A
